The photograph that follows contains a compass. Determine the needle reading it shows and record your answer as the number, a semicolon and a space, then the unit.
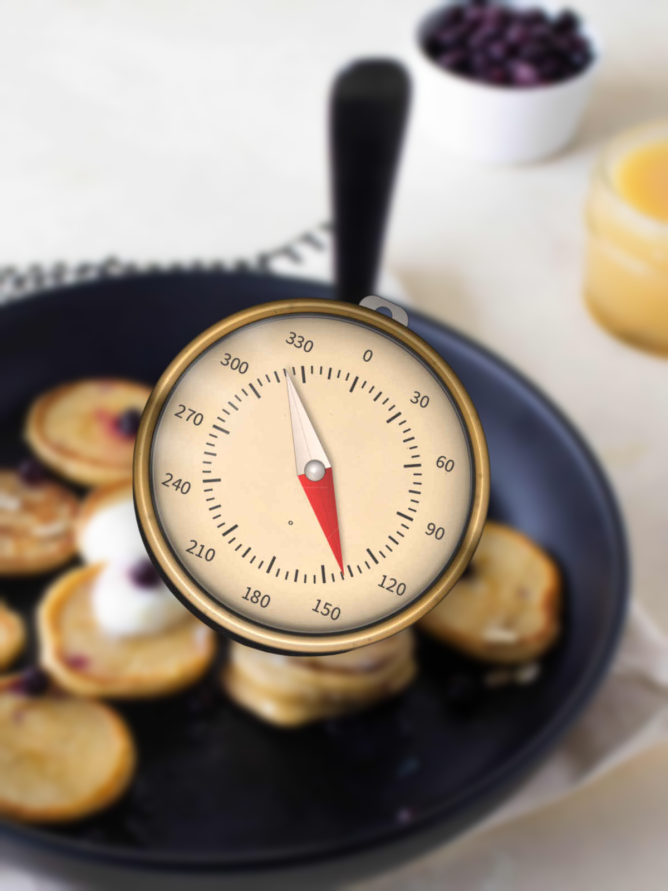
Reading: 140; °
